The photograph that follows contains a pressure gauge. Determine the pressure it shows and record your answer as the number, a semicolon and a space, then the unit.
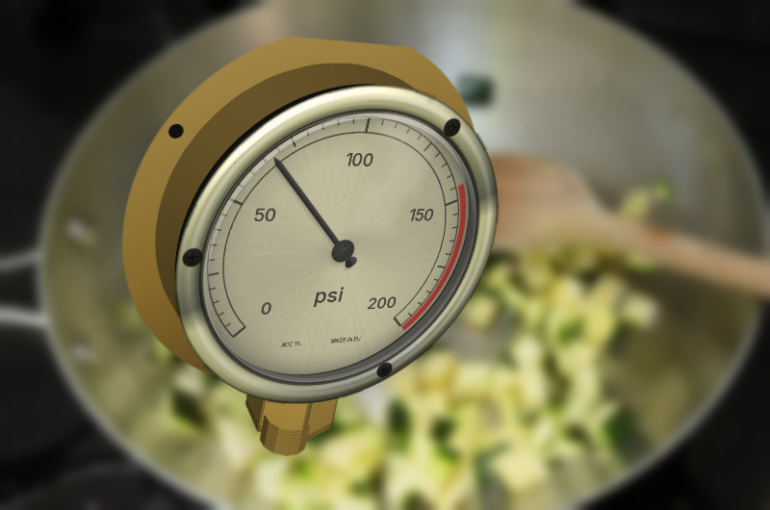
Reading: 67.5; psi
